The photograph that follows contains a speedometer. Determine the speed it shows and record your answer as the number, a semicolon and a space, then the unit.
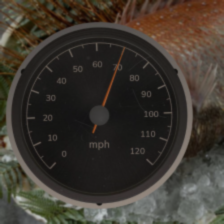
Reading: 70; mph
